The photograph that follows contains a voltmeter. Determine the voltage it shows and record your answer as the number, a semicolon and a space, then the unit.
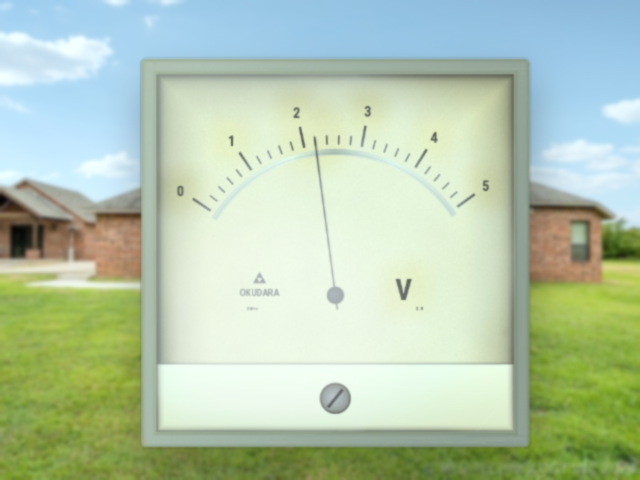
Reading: 2.2; V
